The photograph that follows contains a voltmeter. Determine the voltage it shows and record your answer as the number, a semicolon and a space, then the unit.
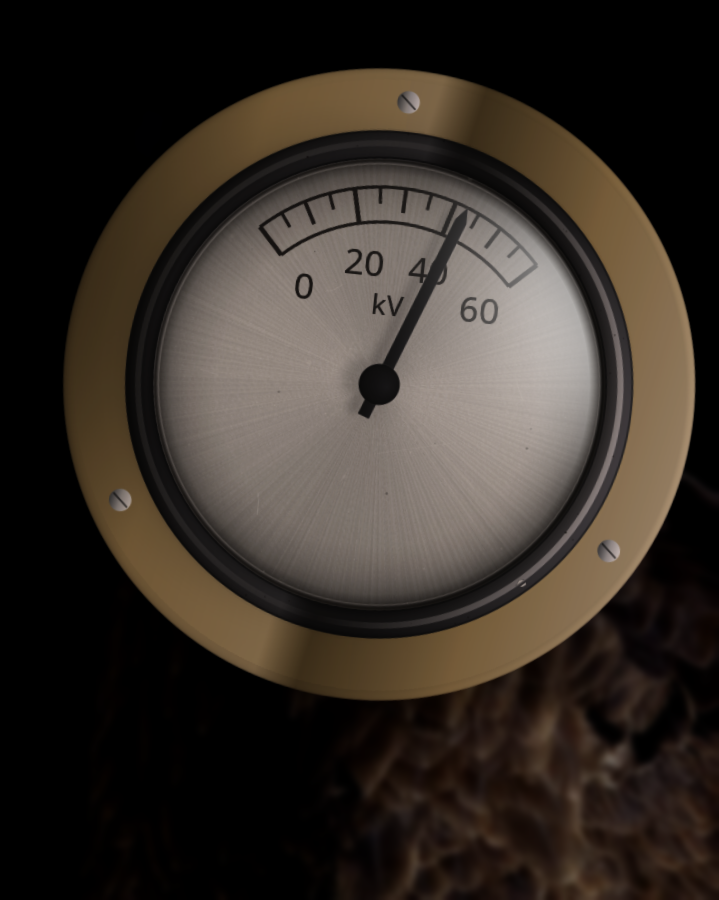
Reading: 42.5; kV
